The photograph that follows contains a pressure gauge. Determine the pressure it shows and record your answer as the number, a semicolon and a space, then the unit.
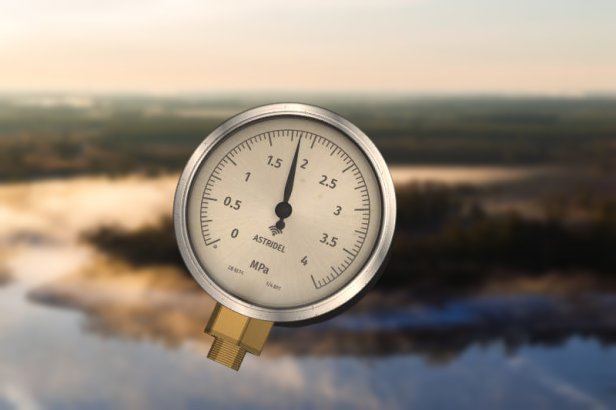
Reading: 1.85; MPa
